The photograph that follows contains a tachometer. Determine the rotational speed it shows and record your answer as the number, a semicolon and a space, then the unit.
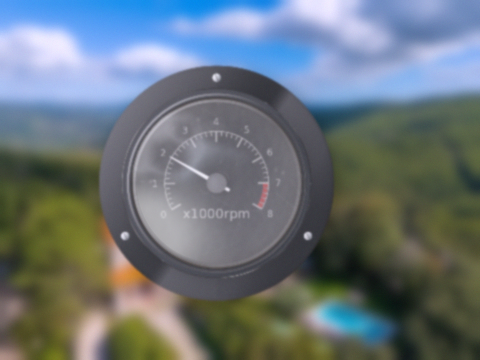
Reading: 2000; rpm
